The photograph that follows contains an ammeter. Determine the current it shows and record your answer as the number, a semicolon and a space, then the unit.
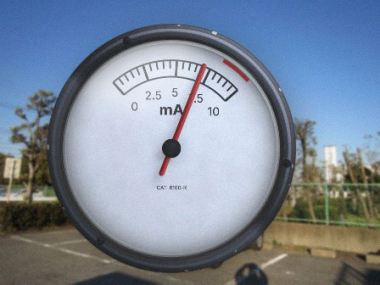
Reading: 7; mA
